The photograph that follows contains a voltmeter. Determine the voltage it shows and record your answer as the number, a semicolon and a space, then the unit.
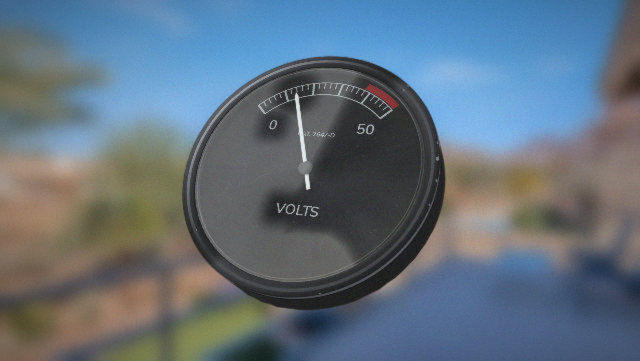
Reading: 14; V
